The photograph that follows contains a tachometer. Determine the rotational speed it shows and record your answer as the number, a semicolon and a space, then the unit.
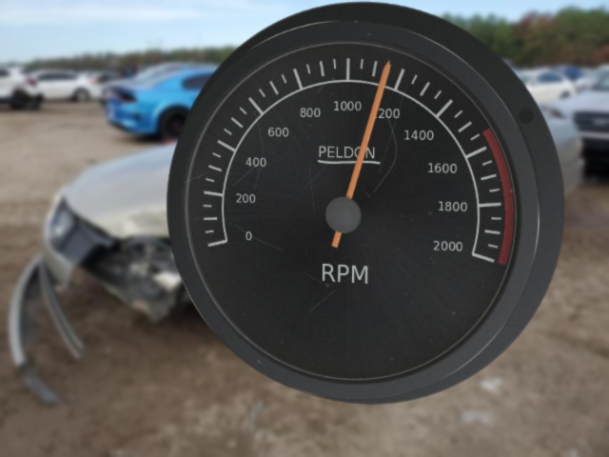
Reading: 1150; rpm
